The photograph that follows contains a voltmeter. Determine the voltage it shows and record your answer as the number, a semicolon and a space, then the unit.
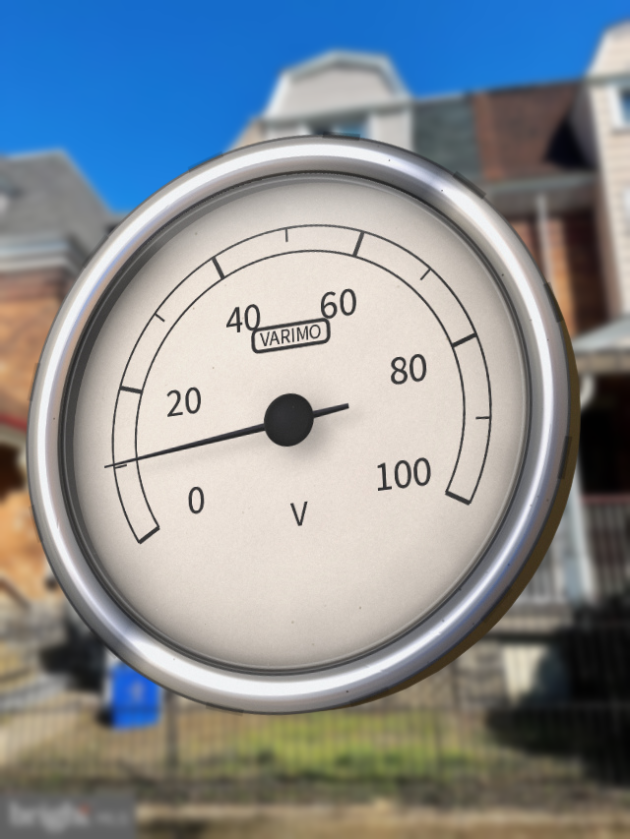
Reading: 10; V
